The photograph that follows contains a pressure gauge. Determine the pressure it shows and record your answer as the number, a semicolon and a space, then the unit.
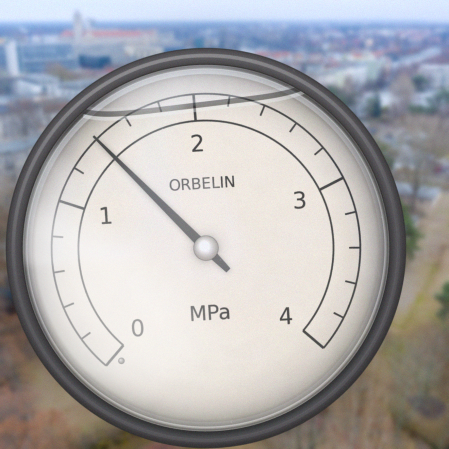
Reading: 1.4; MPa
